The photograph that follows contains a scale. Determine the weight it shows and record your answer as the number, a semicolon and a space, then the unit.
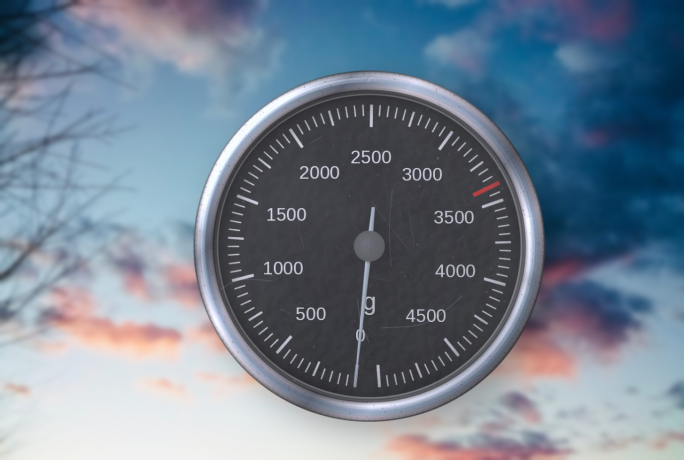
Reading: 0; g
